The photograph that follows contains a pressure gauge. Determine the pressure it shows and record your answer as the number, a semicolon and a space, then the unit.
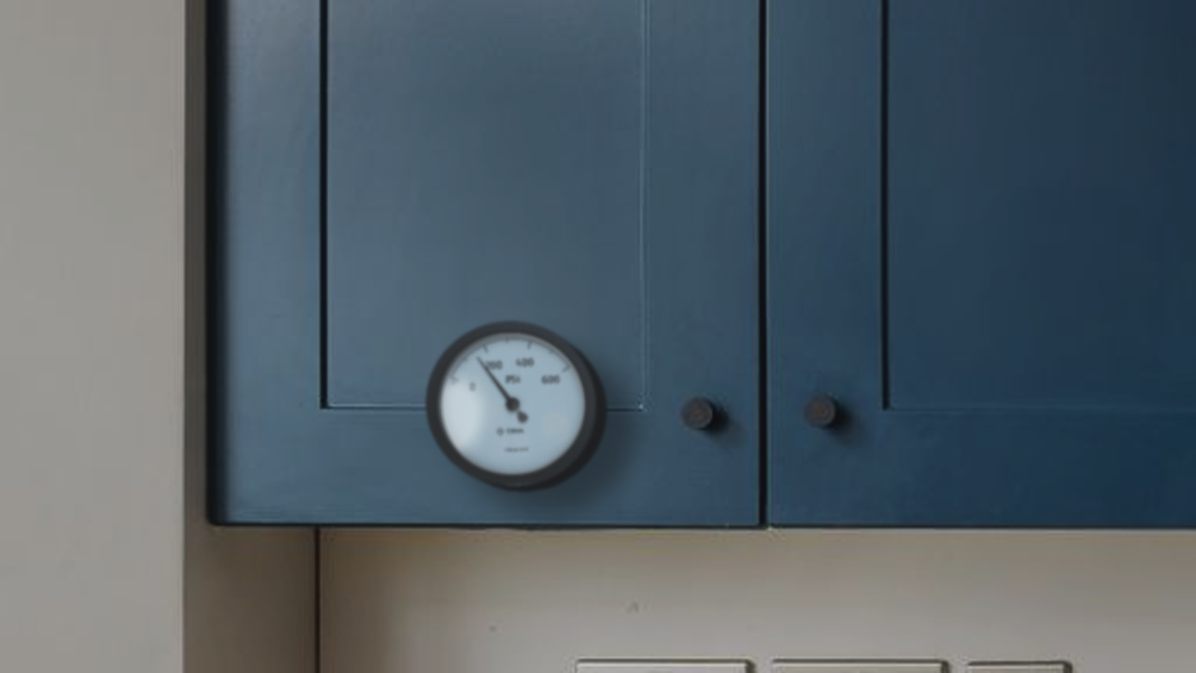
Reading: 150; psi
